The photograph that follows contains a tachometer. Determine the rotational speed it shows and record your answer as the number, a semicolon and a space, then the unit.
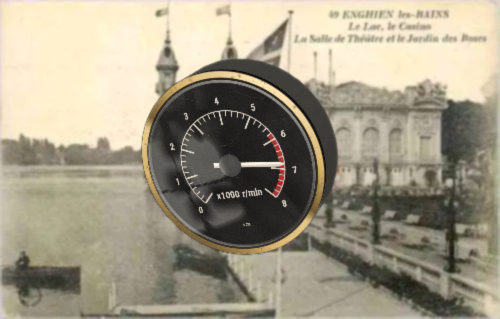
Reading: 6800; rpm
